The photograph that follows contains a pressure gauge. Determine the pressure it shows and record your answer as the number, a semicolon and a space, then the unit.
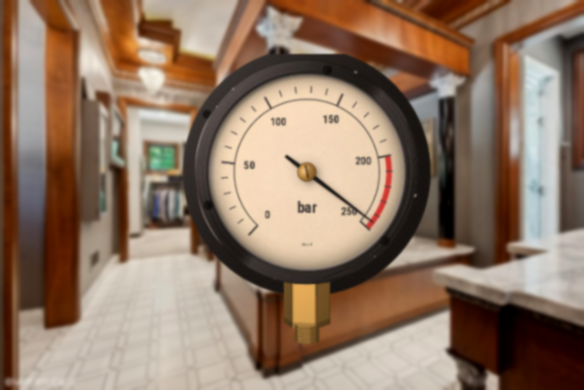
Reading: 245; bar
